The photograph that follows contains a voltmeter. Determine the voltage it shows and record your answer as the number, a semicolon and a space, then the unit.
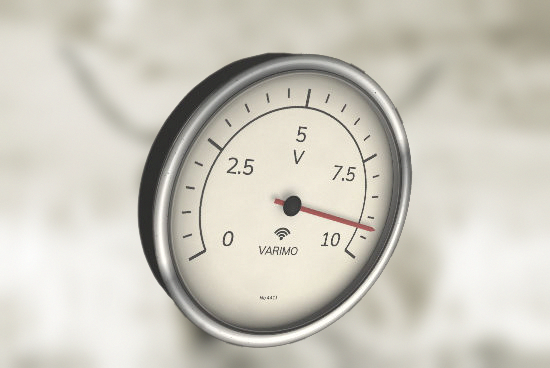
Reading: 9.25; V
